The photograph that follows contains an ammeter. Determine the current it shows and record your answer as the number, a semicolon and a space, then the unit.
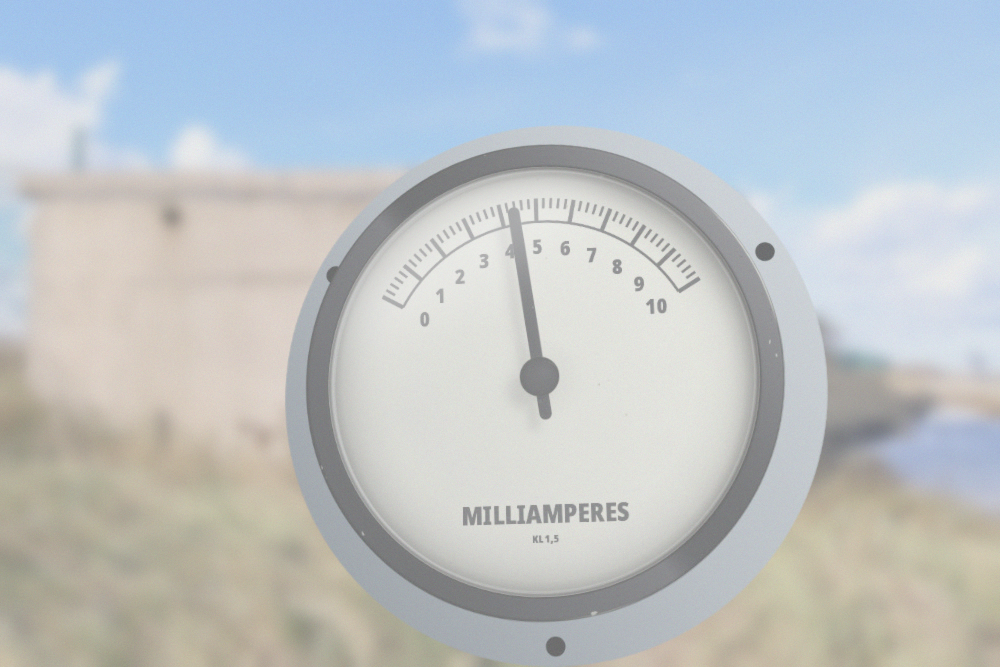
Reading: 4.4; mA
